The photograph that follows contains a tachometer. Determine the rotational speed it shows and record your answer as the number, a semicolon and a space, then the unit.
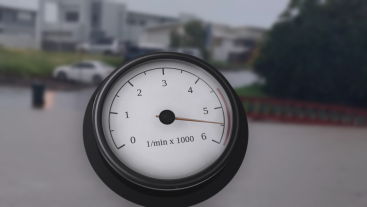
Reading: 5500; rpm
